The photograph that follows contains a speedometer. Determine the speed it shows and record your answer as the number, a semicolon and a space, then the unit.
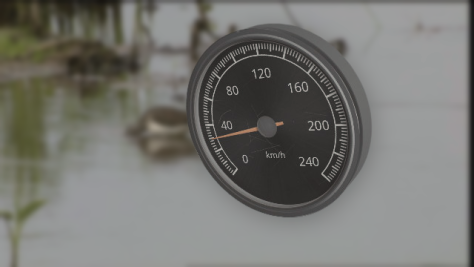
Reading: 30; km/h
